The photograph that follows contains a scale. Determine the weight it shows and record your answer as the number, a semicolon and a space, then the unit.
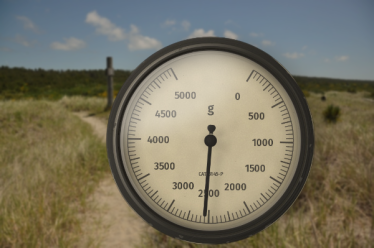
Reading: 2550; g
